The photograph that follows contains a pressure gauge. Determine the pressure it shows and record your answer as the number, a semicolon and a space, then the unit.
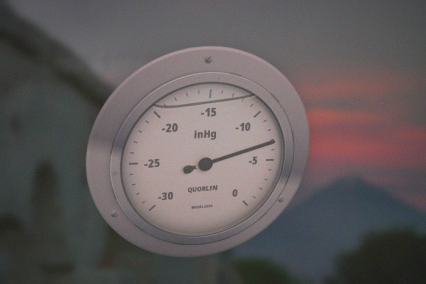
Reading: -7; inHg
